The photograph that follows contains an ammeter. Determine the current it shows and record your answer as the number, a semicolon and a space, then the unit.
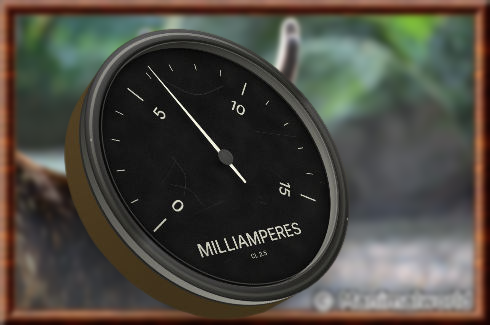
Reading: 6; mA
